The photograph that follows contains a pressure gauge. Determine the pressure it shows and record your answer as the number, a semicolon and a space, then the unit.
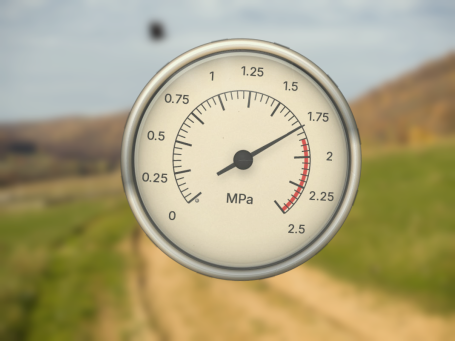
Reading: 1.75; MPa
